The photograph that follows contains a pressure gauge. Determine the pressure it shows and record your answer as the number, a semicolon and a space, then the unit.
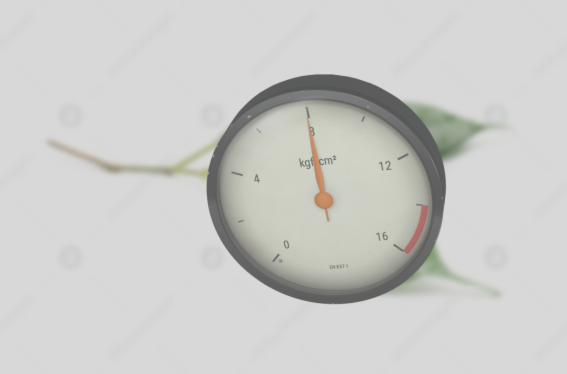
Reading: 8; kg/cm²
